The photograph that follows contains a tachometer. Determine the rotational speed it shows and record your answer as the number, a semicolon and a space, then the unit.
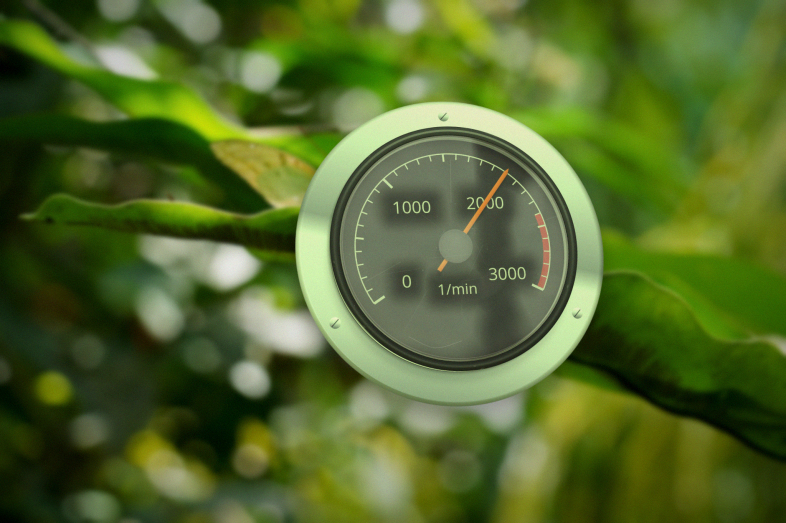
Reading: 2000; rpm
